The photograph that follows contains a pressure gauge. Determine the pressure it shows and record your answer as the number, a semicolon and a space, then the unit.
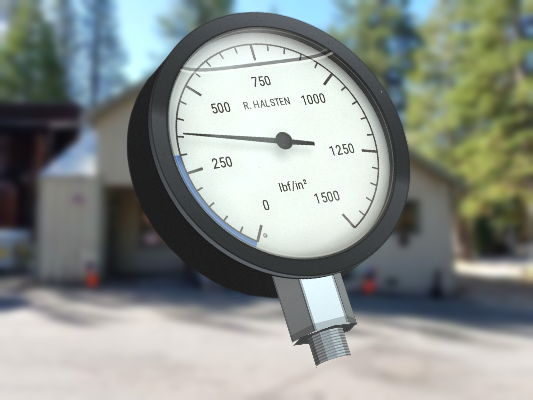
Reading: 350; psi
